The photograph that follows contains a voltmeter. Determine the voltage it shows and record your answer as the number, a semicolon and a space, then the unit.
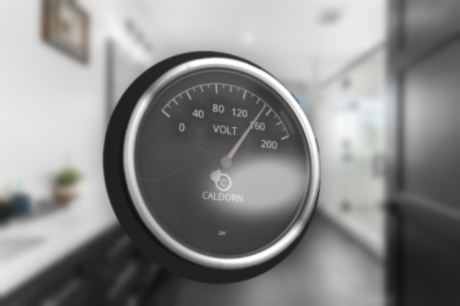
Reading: 150; V
